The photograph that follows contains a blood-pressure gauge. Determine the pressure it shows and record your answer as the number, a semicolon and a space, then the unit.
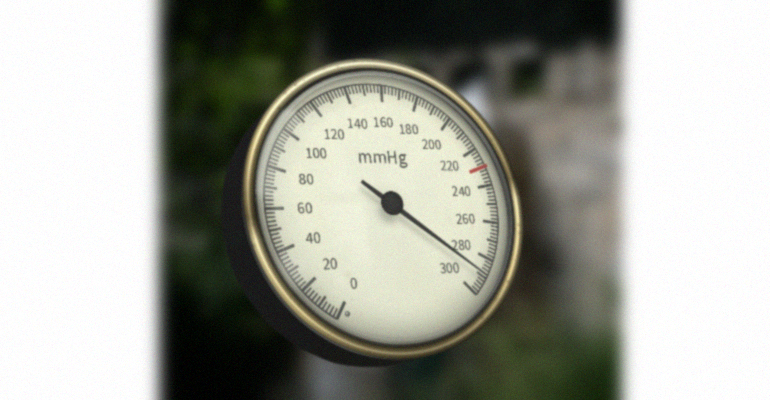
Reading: 290; mmHg
